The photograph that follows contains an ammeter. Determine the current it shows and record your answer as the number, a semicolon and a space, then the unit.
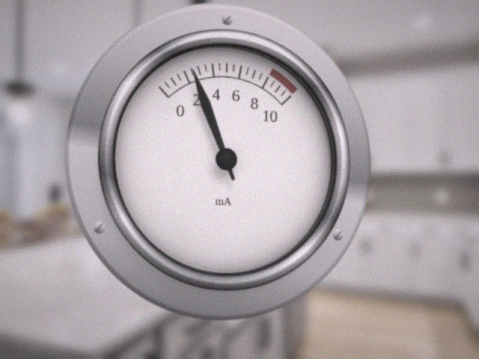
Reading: 2.5; mA
